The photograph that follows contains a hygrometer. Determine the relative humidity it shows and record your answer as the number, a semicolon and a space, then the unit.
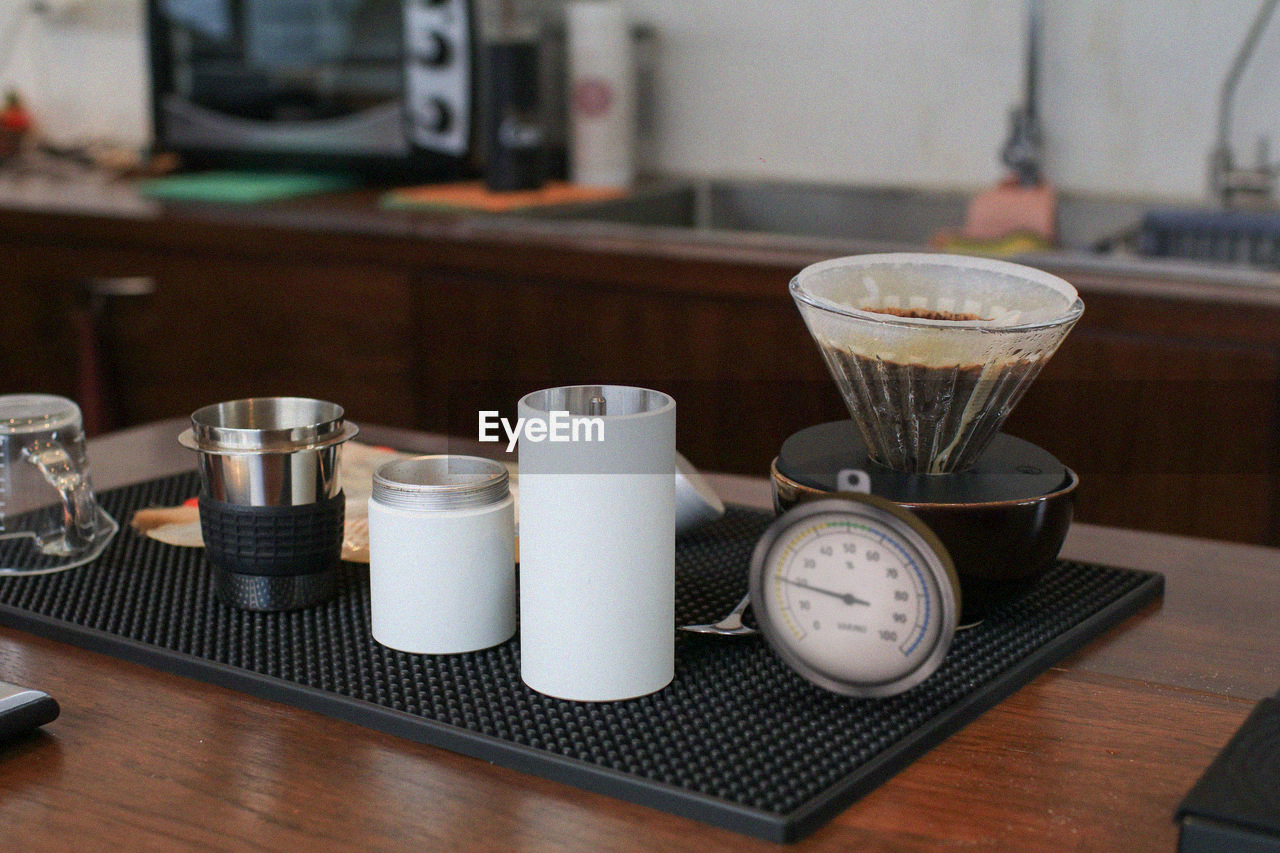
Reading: 20; %
